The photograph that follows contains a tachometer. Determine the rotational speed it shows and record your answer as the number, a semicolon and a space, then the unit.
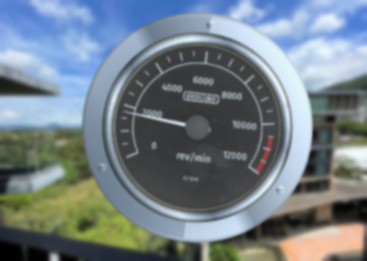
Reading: 1750; rpm
